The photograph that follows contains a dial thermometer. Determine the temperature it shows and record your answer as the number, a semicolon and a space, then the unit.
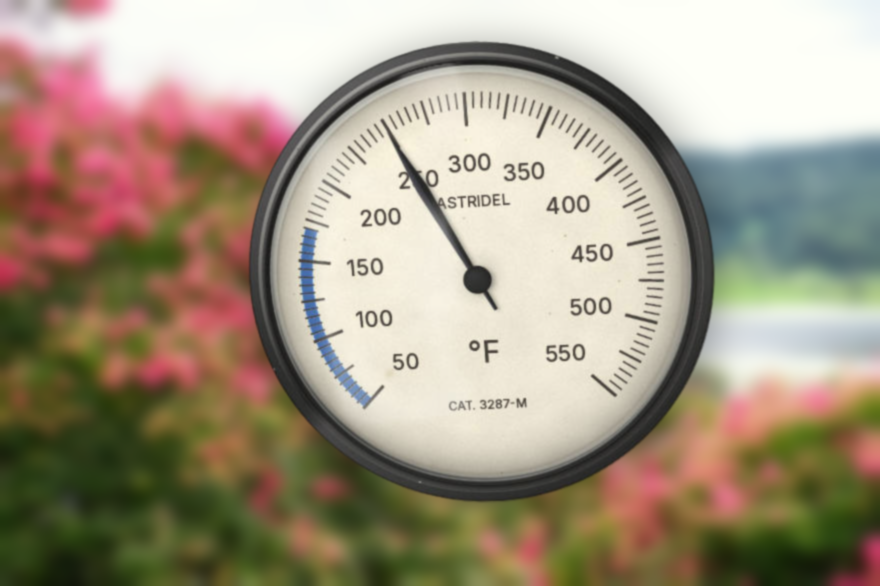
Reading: 250; °F
